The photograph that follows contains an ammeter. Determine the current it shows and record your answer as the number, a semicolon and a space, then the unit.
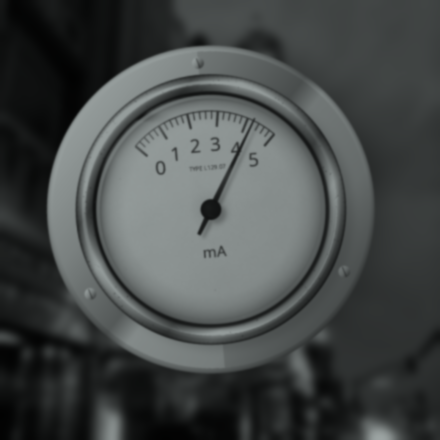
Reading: 4.2; mA
